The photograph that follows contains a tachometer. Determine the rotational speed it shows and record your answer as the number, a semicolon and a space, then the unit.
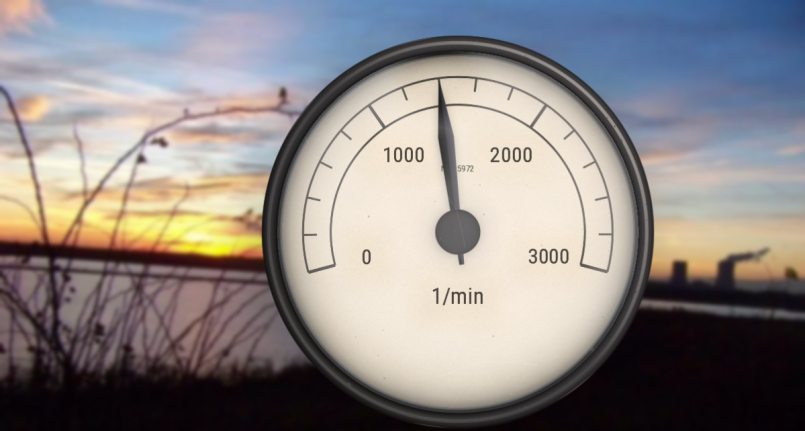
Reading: 1400; rpm
